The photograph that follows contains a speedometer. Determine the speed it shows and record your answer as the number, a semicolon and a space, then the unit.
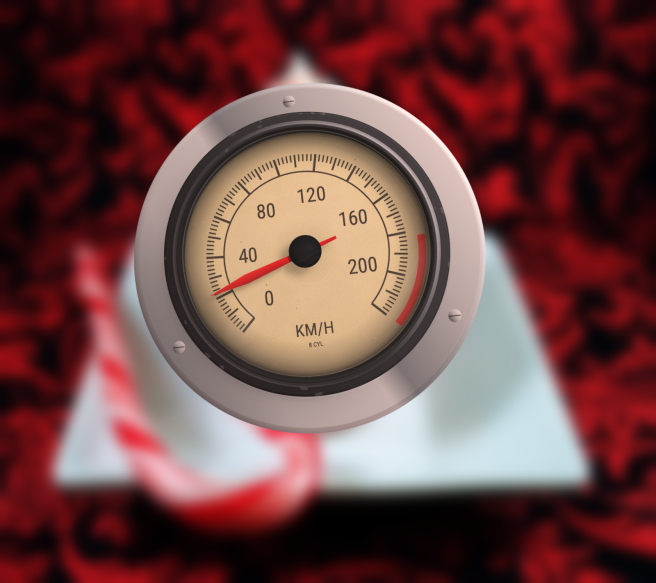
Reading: 22; km/h
